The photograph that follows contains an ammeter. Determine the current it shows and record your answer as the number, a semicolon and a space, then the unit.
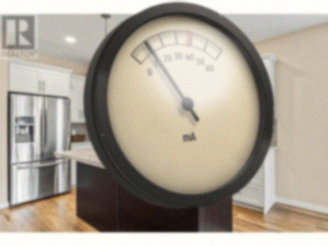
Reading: 10; mA
